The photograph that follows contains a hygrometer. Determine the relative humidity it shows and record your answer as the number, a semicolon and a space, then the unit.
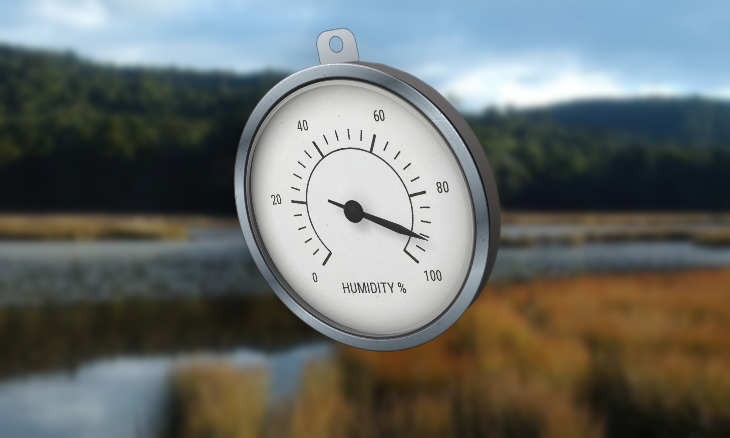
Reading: 92; %
